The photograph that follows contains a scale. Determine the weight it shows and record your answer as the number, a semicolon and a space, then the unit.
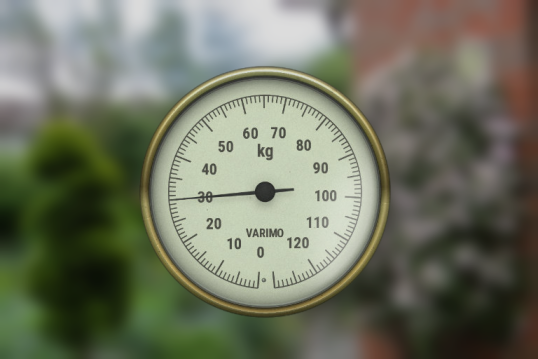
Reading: 30; kg
